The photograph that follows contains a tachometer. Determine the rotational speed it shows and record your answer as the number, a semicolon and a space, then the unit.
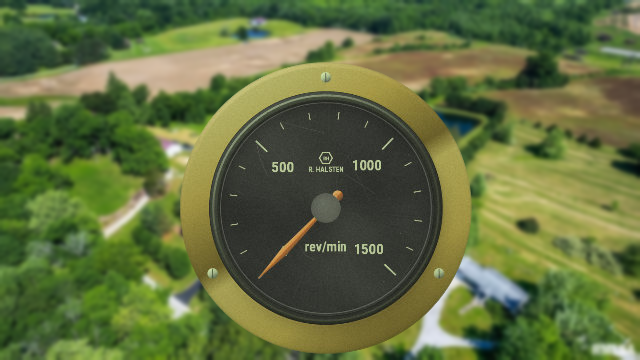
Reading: 0; rpm
